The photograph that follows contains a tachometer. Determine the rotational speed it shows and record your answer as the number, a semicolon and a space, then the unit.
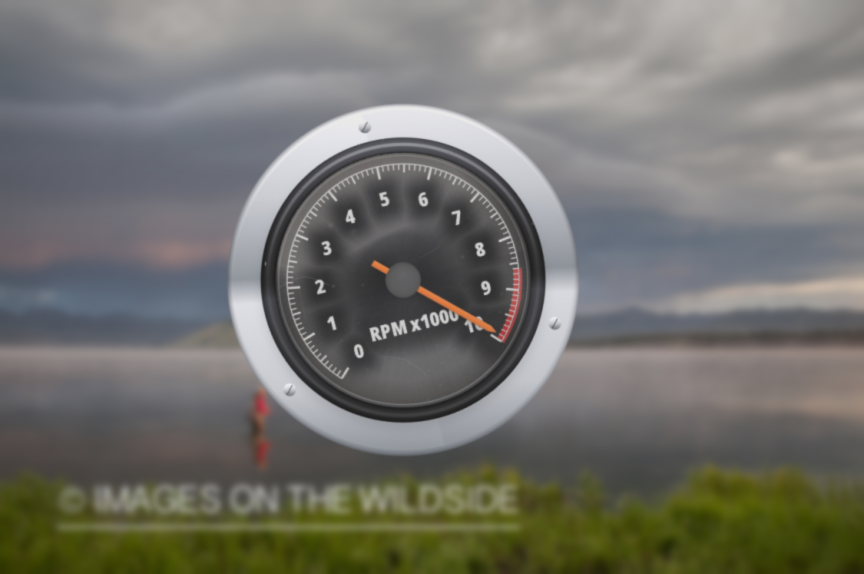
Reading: 9900; rpm
